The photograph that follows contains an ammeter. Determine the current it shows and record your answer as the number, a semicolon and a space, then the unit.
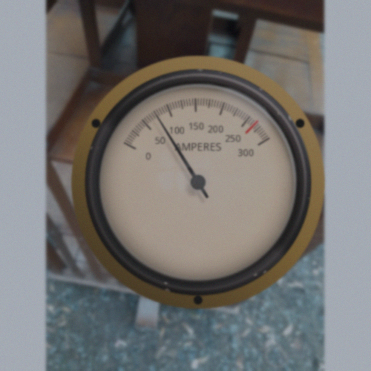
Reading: 75; A
